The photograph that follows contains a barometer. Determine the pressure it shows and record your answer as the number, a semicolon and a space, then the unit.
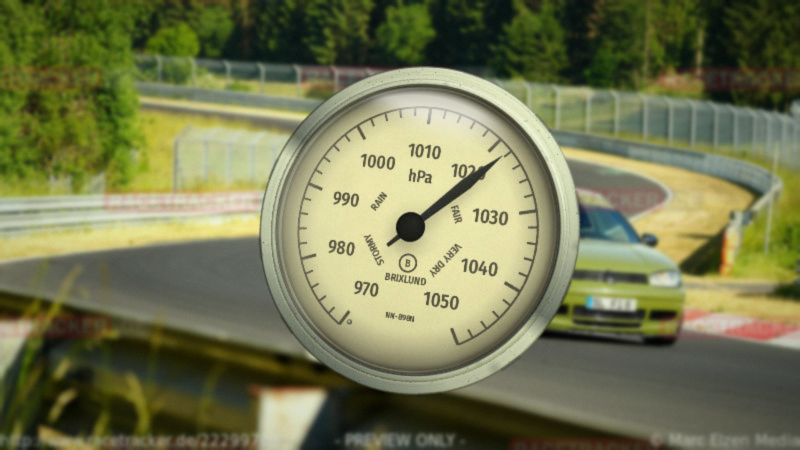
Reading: 1022; hPa
